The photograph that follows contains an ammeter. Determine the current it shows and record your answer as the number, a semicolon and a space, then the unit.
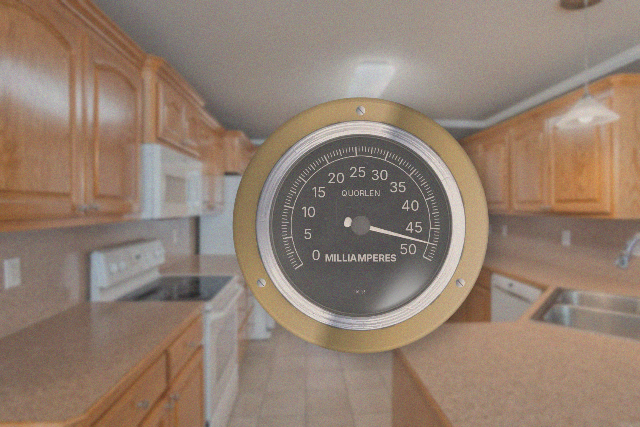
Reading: 47.5; mA
